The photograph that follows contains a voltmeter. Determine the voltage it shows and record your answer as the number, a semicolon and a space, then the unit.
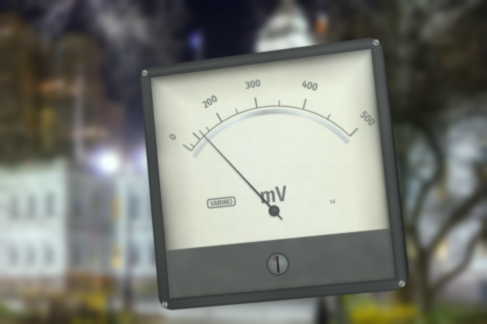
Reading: 125; mV
